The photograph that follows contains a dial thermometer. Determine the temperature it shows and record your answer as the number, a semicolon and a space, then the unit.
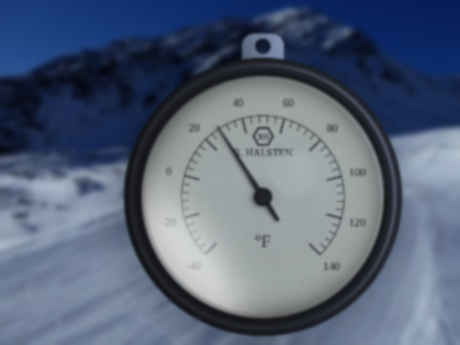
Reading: 28; °F
